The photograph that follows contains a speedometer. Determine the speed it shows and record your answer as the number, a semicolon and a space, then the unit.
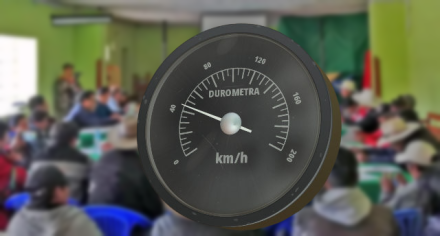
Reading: 45; km/h
